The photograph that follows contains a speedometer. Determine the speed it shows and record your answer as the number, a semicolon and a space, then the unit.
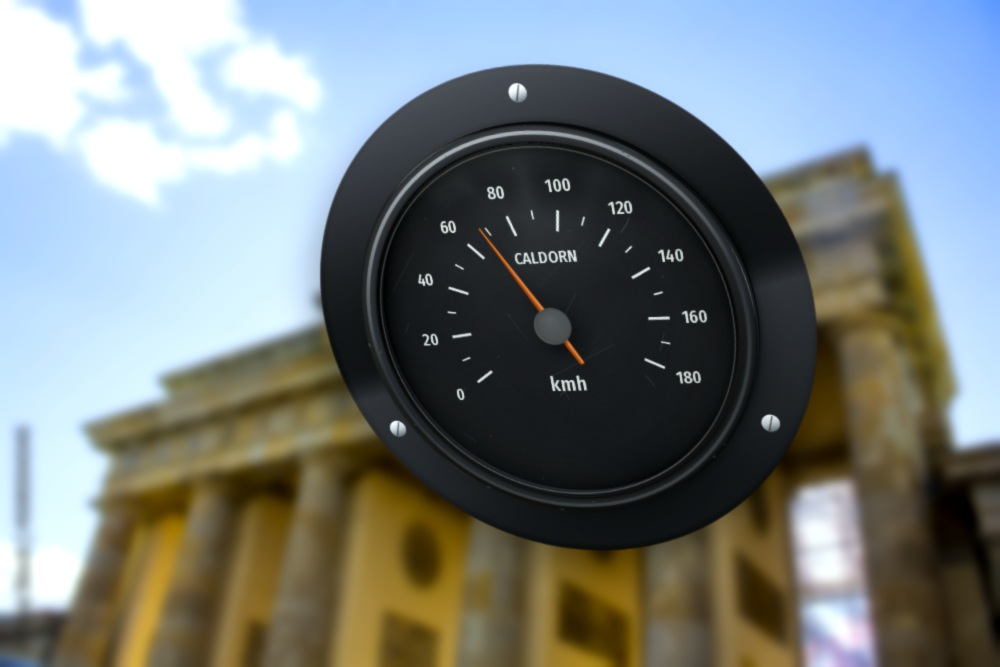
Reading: 70; km/h
